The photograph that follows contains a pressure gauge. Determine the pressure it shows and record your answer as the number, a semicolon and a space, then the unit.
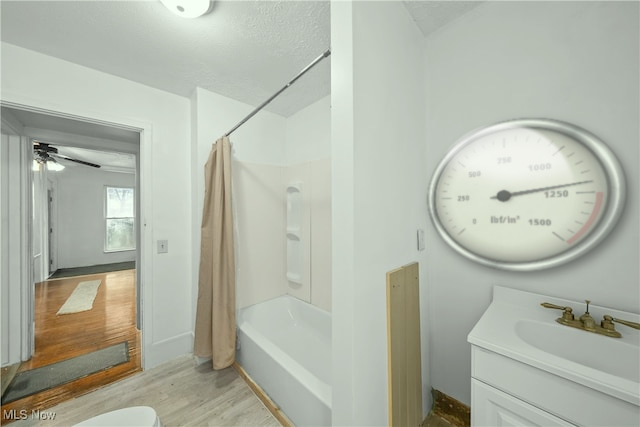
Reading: 1200; psi
